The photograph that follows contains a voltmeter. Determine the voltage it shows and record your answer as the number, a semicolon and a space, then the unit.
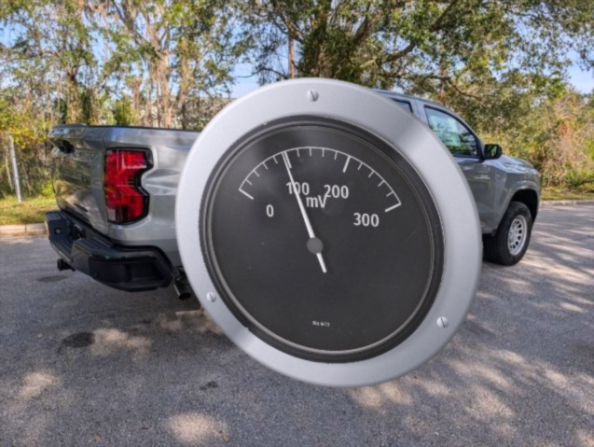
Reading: 100; mV
